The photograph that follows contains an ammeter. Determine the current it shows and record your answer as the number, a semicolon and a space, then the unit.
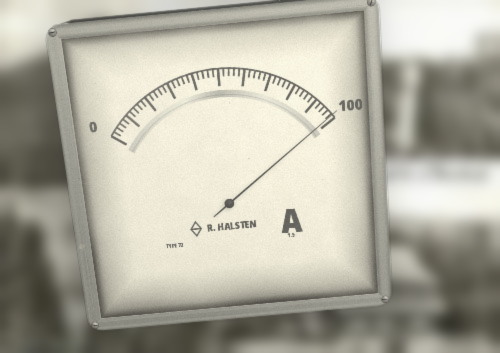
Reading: 98; A
